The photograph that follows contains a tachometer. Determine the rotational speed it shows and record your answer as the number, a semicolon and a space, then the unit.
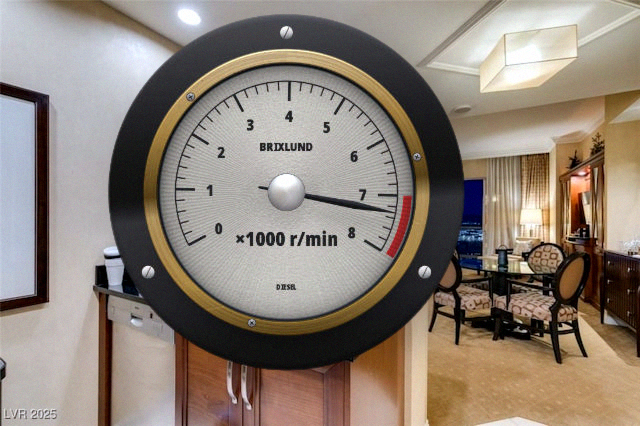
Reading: 7300; rpm
